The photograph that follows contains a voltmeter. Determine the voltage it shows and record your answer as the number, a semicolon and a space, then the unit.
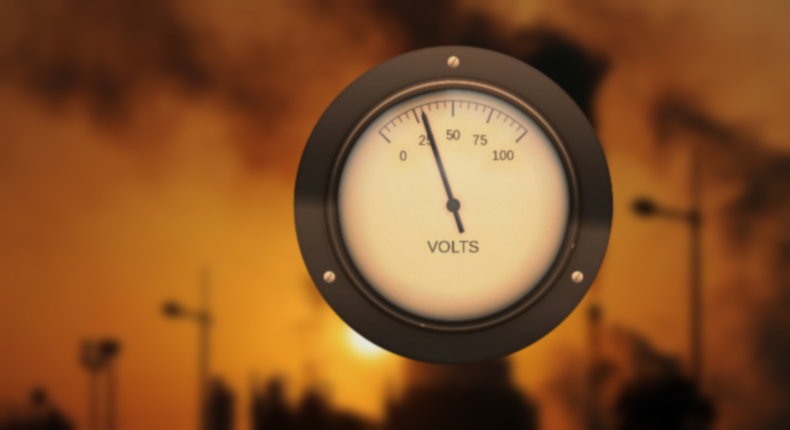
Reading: 30; V
